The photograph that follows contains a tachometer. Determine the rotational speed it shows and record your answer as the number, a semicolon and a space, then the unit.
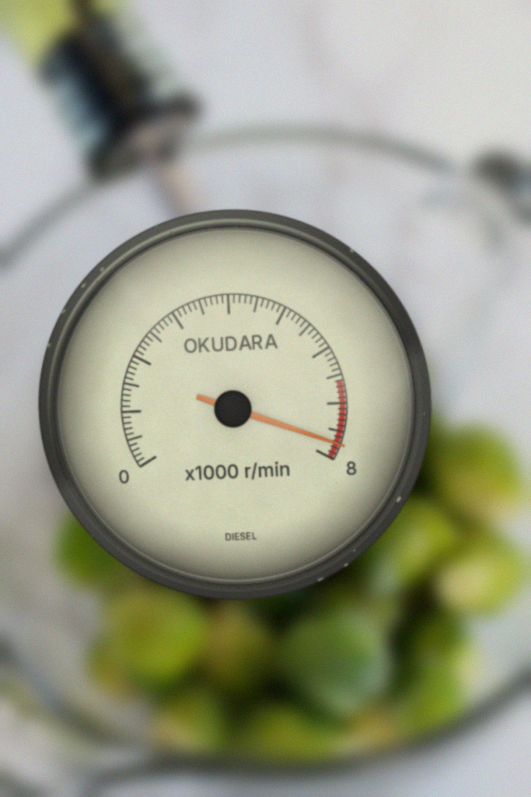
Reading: 7700; rpm
